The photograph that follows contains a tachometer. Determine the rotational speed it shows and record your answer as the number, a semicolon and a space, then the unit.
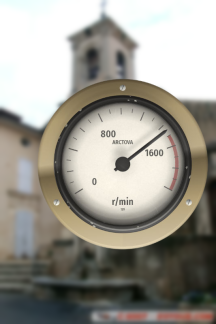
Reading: 1450; rpm
